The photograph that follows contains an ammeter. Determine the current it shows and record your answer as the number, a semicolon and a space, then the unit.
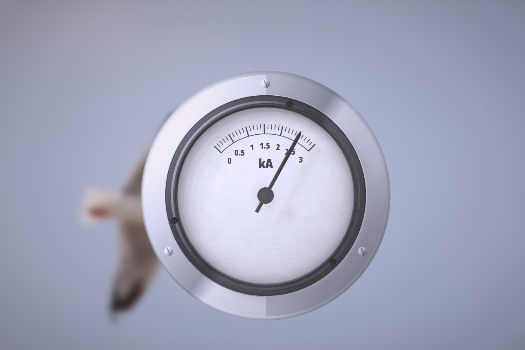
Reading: 2.5; kA
